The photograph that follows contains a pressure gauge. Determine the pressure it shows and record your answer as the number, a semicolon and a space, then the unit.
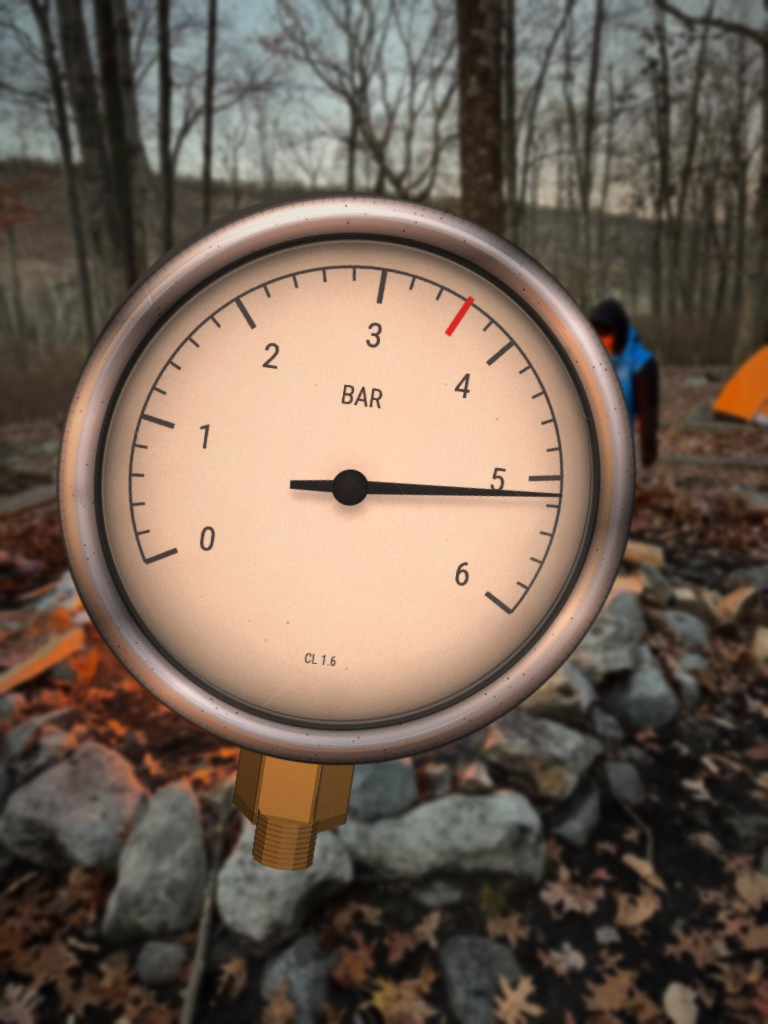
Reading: 5.1; bar
